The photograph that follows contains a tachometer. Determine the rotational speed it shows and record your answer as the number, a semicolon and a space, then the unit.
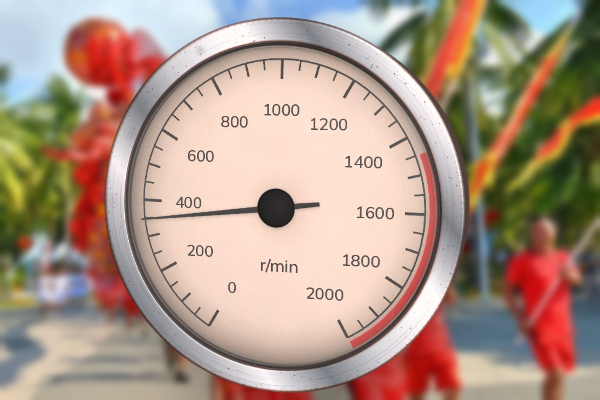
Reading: 350; rpm
